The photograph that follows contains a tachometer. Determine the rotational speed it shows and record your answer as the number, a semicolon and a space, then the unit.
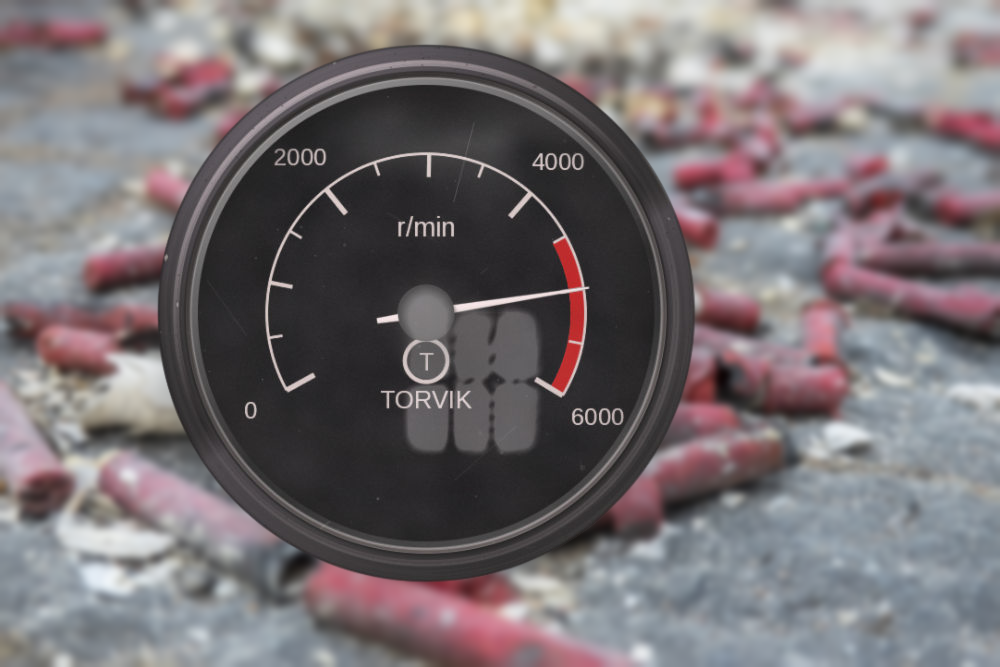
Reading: 5000; rpm
